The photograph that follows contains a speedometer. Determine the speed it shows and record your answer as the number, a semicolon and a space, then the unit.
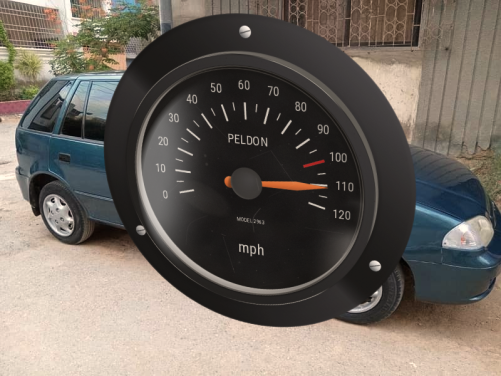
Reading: 110; mph
